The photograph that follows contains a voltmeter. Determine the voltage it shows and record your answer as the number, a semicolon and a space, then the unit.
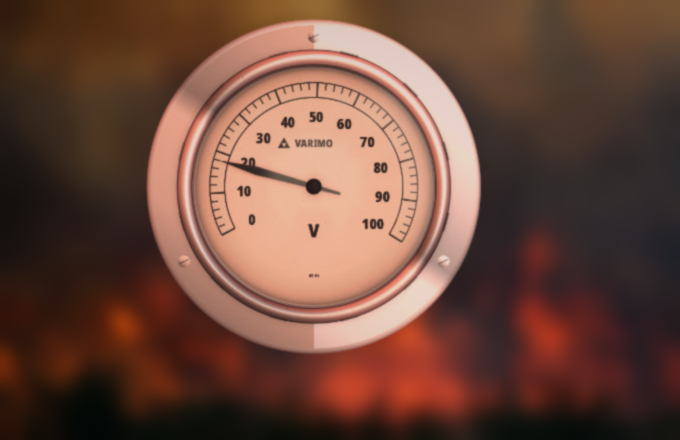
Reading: 18; V
